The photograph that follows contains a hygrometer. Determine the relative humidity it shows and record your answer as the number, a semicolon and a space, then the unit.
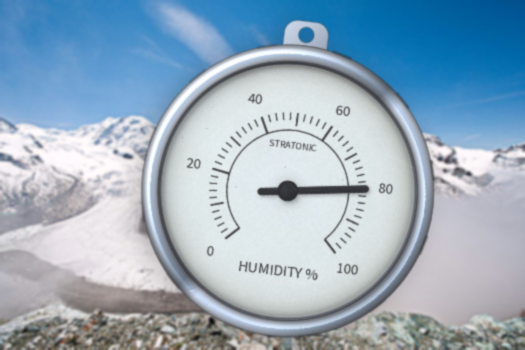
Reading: 80; %
